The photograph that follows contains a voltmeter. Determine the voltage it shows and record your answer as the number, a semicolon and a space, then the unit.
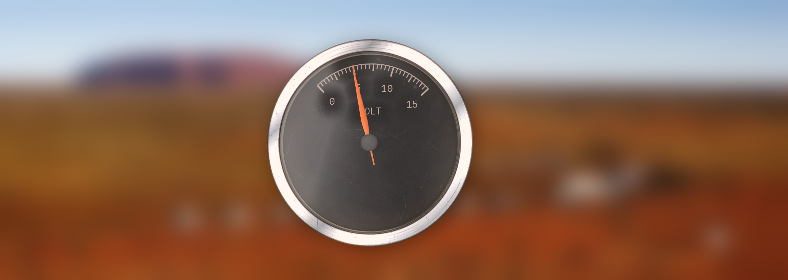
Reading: 5; V
